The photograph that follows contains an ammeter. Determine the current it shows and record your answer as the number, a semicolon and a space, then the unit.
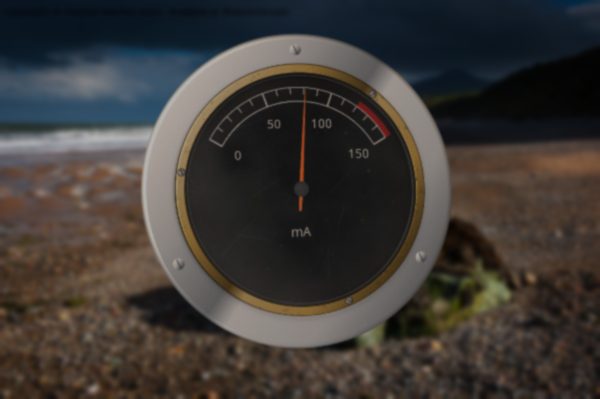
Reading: 80; mA
